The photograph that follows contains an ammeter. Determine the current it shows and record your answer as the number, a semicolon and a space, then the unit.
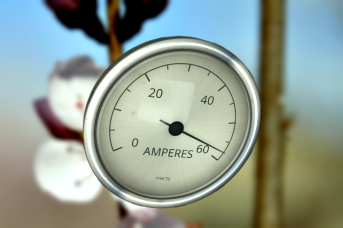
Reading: 57.5; A
